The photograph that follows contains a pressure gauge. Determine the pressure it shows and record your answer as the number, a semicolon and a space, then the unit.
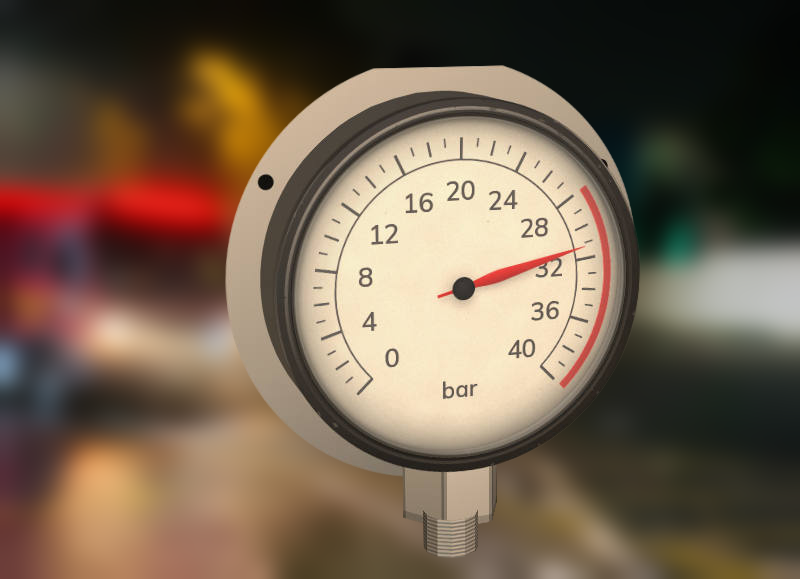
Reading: 31; bar
